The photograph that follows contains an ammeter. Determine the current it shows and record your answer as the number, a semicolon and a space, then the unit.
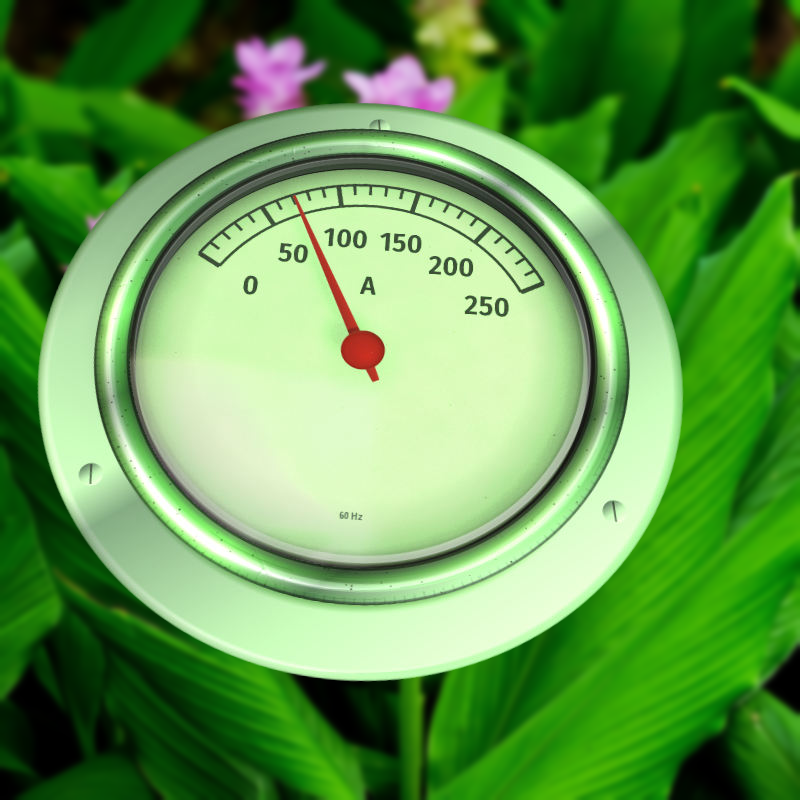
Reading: 70; A
